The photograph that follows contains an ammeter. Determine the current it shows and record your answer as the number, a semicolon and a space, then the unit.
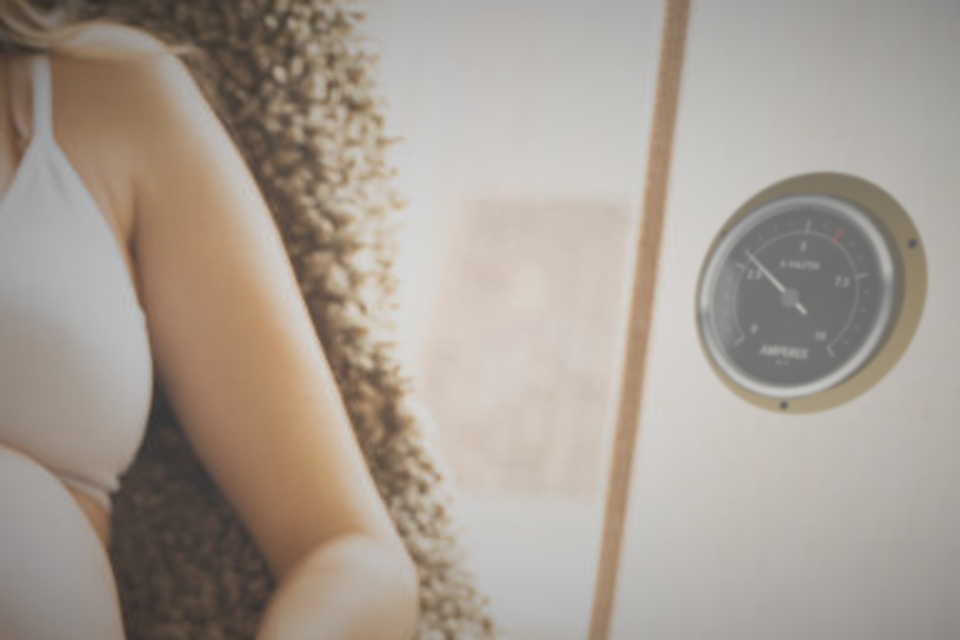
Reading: 3; A
